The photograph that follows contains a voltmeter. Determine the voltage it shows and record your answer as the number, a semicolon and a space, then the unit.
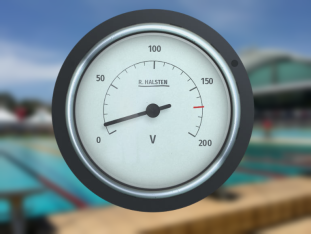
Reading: 10; V
